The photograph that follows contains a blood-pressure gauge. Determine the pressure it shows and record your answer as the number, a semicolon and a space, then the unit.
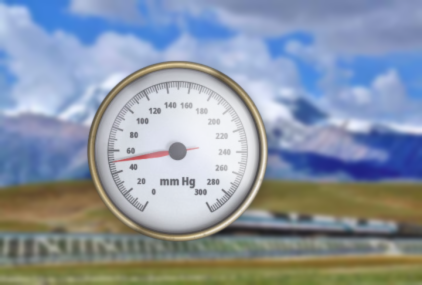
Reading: 50; mmHg
